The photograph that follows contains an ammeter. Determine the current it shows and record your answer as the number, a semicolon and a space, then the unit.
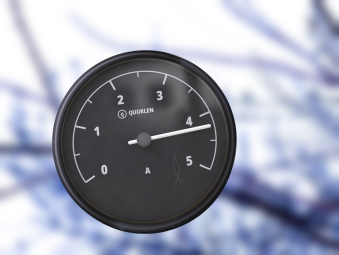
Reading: 4.25; A
